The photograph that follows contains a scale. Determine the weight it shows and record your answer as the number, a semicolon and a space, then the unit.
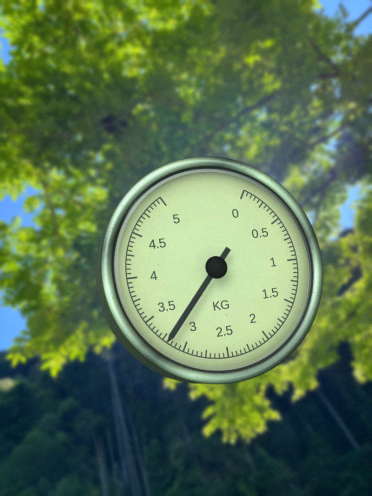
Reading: 3.2; kg
